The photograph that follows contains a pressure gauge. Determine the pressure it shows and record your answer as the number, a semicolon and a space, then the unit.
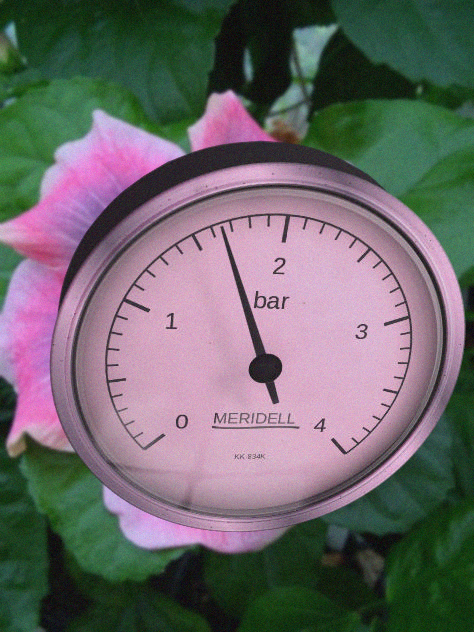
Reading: 1.65; bar
